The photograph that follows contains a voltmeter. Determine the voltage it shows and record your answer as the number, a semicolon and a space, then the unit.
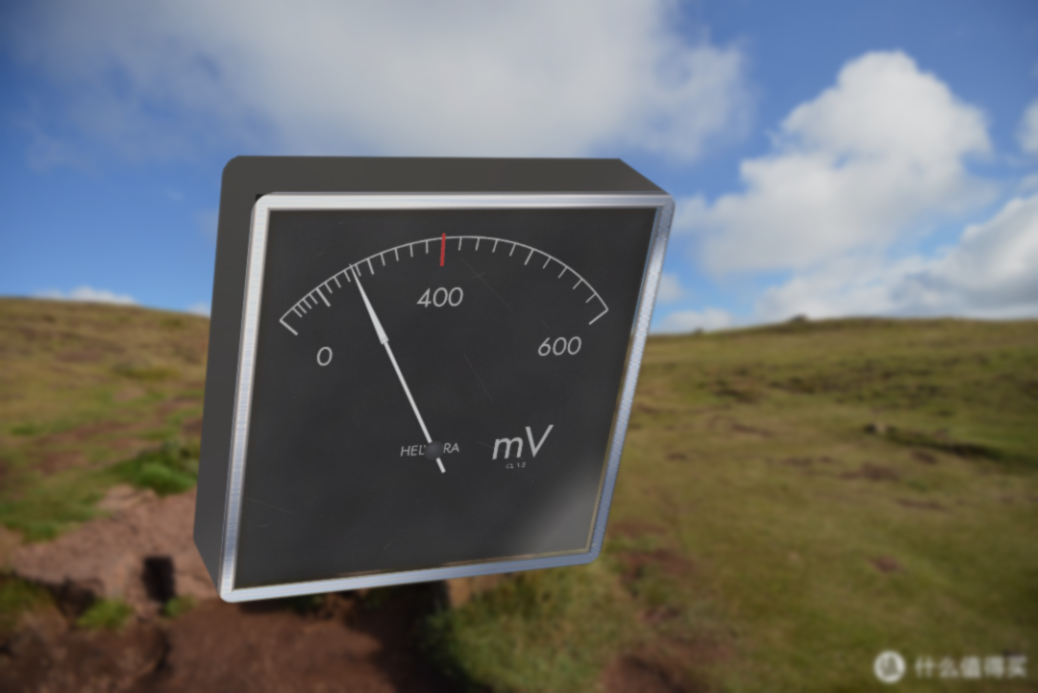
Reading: 270; mV
